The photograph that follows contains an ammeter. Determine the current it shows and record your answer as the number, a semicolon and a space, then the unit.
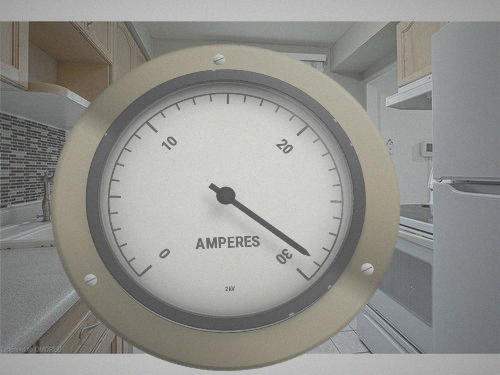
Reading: 29; A
